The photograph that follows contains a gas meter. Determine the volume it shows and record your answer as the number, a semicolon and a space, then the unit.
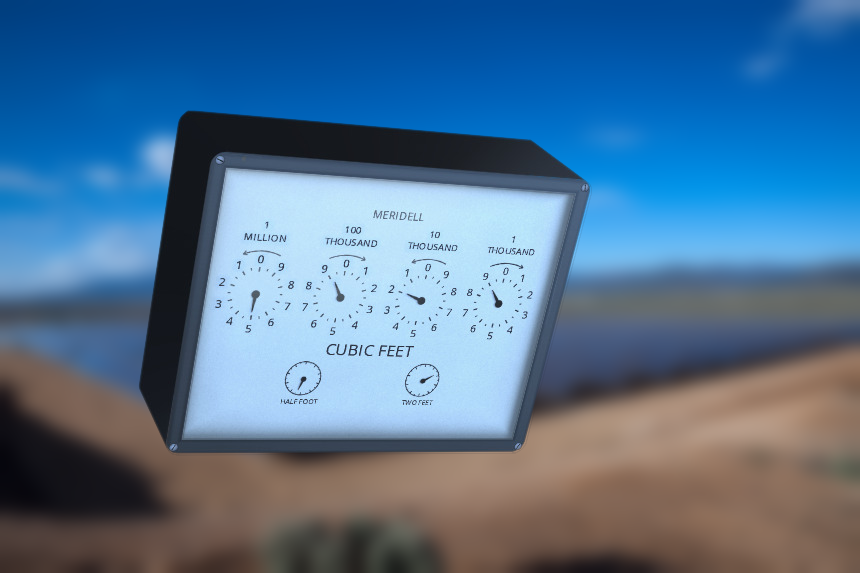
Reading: 491900; ft³
